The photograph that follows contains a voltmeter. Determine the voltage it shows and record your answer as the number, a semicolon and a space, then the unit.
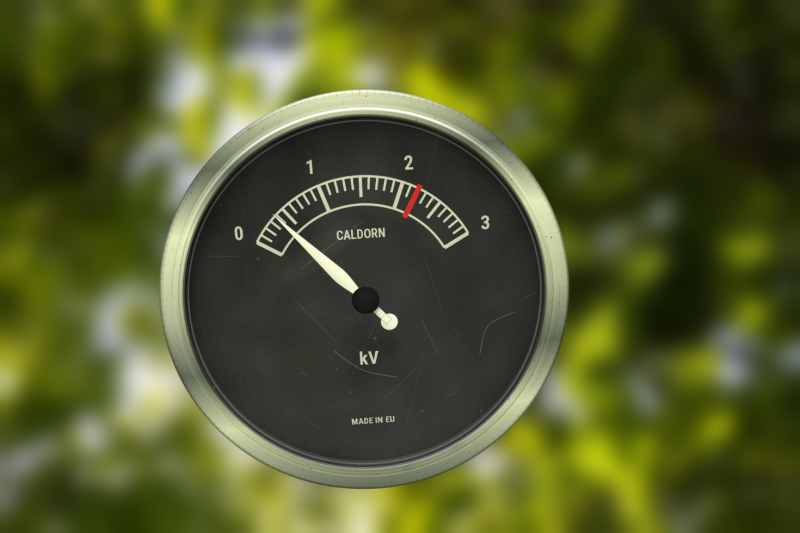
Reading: 0.4; kV
